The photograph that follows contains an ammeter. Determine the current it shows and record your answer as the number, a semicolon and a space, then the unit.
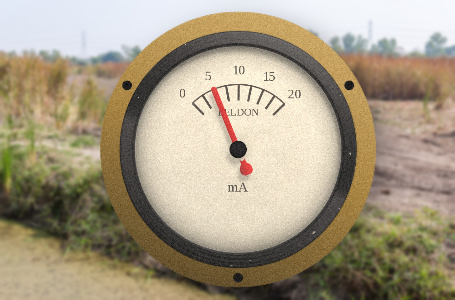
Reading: 5; mA
